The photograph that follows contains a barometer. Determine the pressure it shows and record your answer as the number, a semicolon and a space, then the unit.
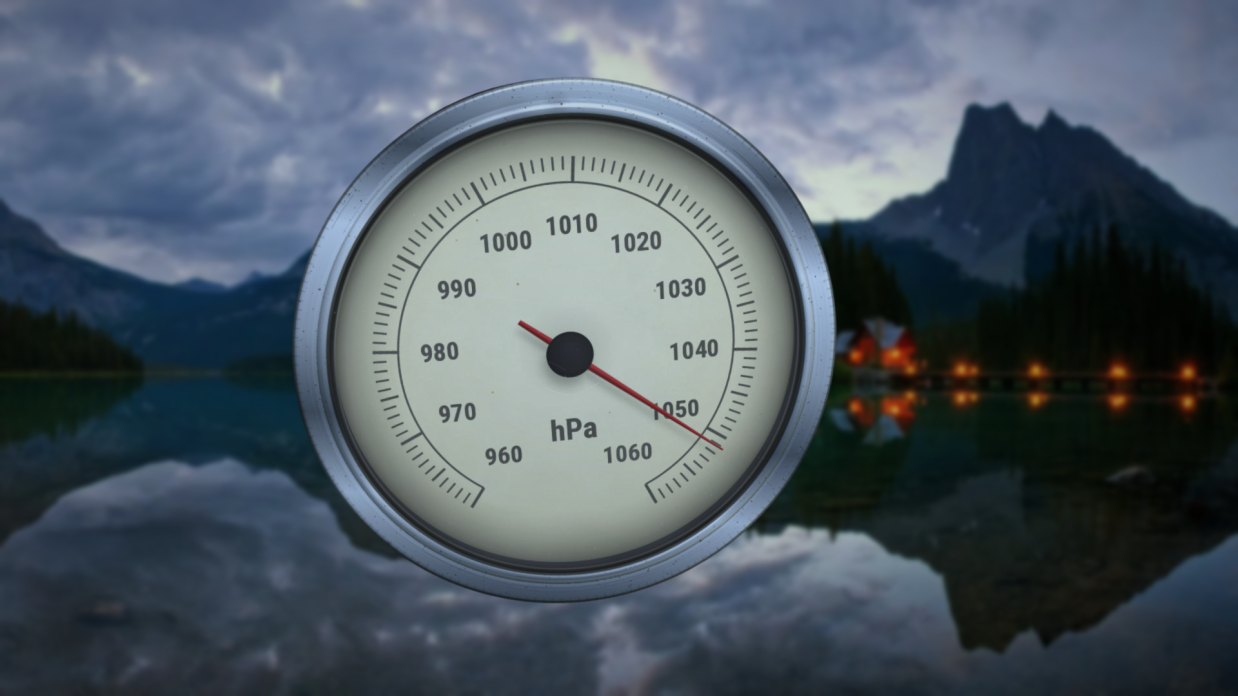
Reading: 1051; hPa
